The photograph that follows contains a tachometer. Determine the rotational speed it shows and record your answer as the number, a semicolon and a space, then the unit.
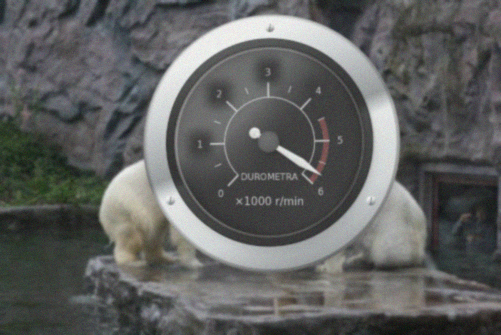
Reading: 5750; rpm
